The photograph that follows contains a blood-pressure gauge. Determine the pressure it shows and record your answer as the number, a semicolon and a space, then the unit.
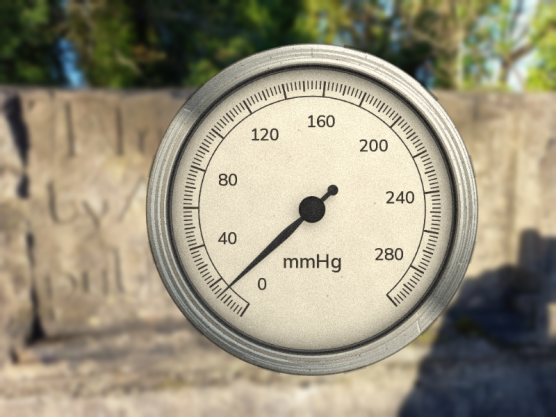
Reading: 14; mmHg
